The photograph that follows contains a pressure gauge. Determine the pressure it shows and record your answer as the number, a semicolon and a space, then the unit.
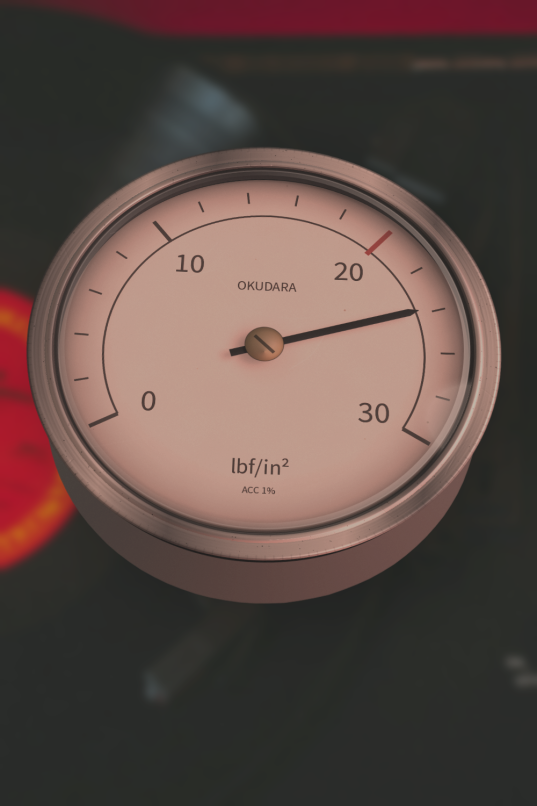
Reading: 24; psi
